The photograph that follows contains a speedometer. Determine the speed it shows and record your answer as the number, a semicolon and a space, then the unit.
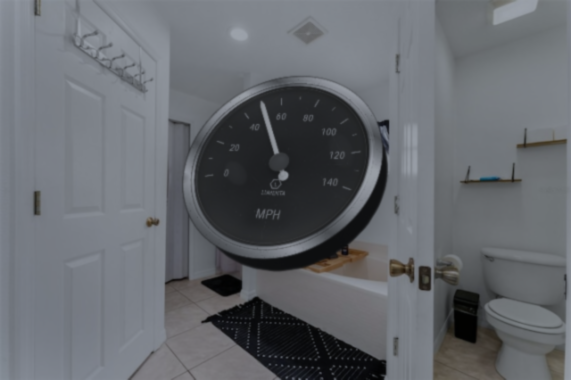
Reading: 50; mph
